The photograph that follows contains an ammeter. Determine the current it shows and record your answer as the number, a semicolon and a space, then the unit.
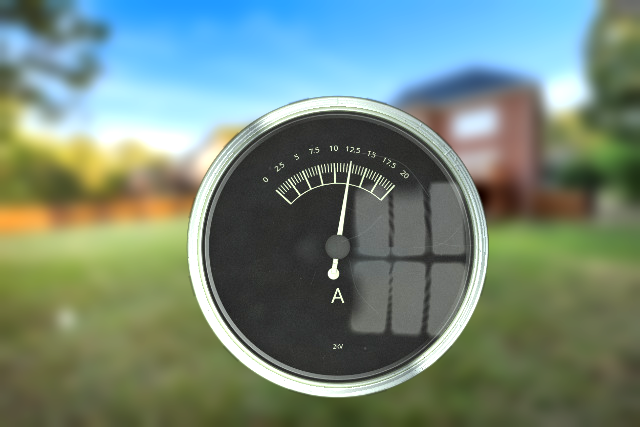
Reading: 12.5; A
